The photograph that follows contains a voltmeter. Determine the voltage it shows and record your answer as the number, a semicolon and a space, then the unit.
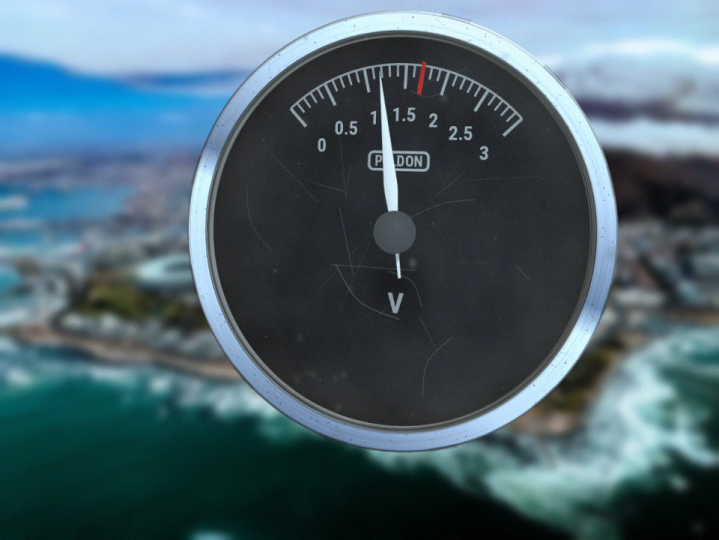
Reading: 1.2; V
